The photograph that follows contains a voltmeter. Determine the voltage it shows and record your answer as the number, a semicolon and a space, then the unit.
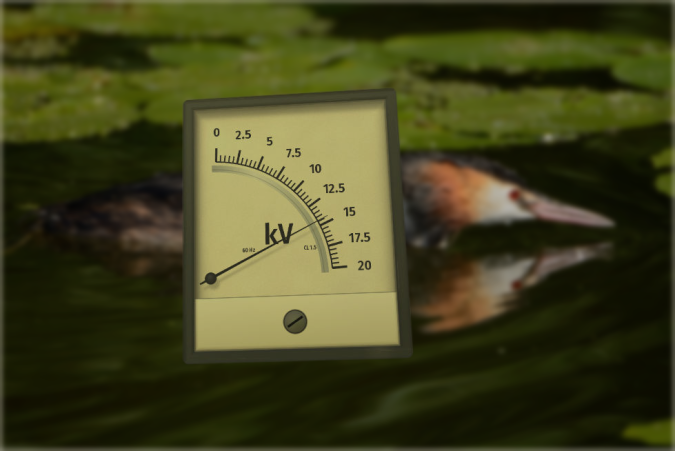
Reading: 14.5; kV
